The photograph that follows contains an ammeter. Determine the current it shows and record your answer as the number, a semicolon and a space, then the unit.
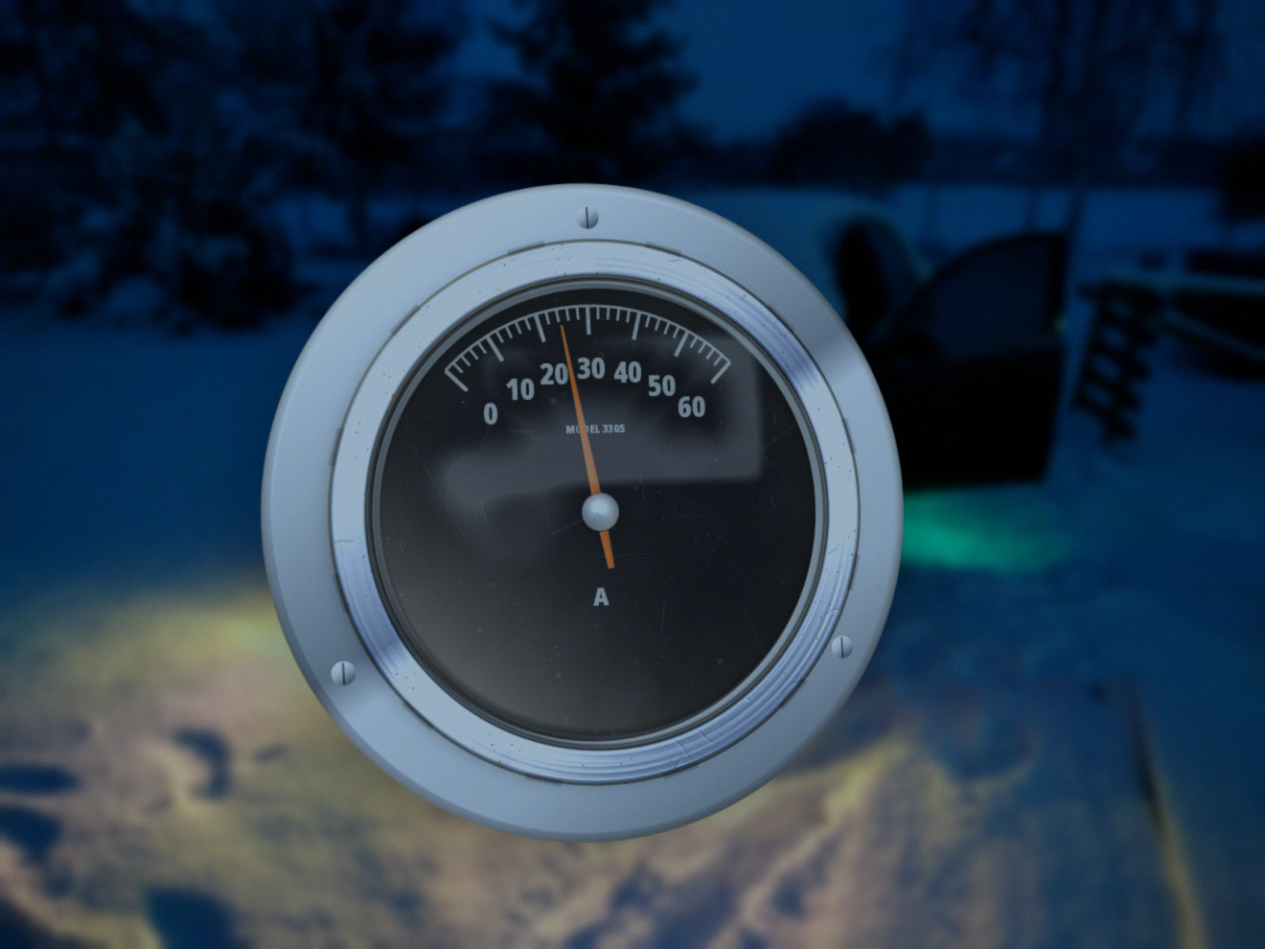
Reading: 24; A
